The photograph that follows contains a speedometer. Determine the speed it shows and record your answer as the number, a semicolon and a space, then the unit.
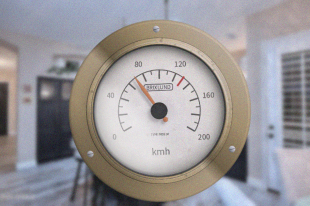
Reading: 70; km/h
